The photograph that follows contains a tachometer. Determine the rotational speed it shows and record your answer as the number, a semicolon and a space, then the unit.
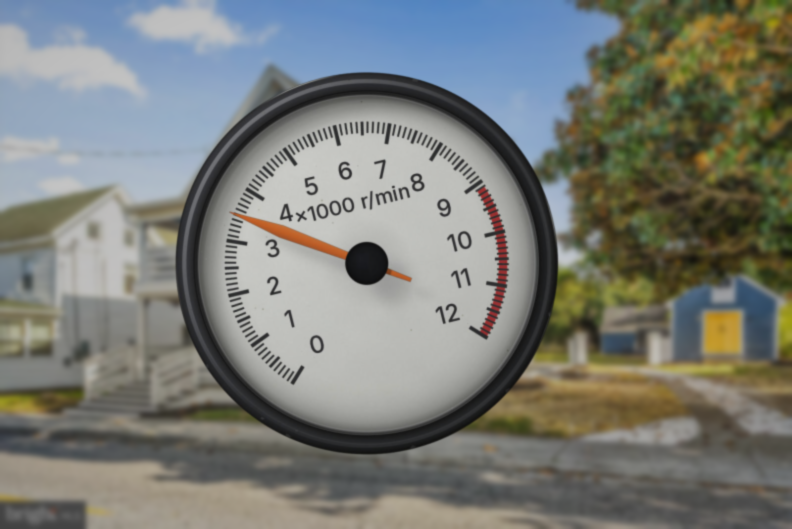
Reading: 3500; rpm
